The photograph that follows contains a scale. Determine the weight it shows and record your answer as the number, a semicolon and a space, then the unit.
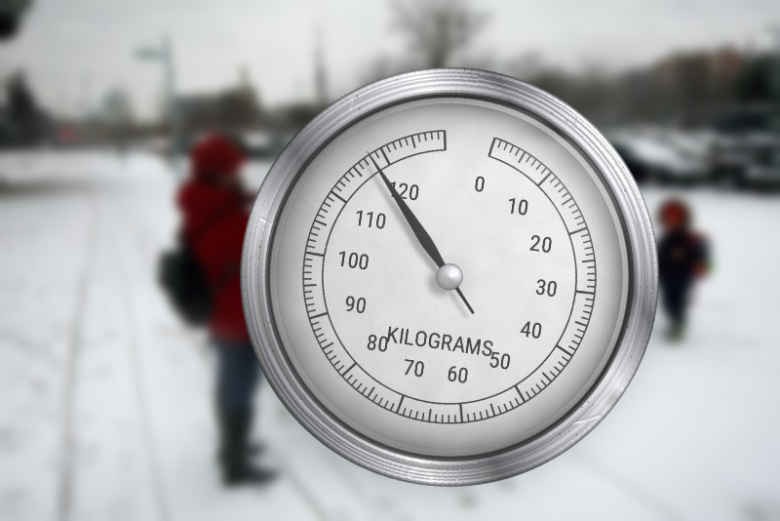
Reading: 118; kg
